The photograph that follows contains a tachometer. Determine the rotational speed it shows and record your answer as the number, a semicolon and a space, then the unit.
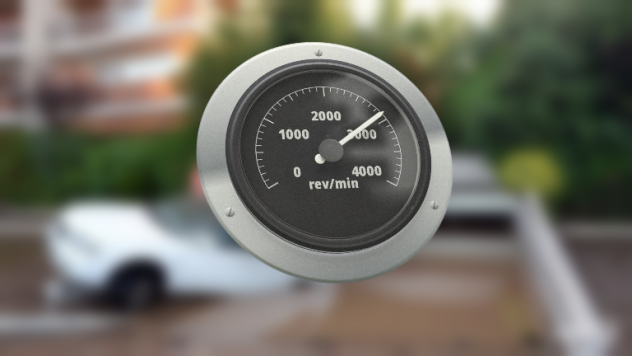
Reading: 2900; rpm
